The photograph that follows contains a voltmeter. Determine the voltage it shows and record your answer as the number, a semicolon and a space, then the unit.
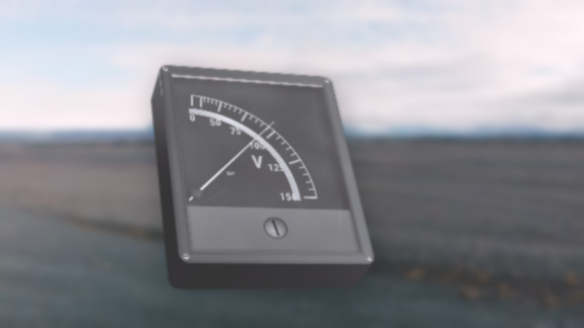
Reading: 95; V
